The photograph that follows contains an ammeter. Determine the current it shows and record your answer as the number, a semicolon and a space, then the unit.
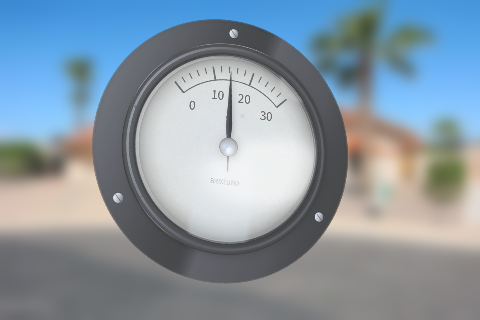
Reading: 14; A
